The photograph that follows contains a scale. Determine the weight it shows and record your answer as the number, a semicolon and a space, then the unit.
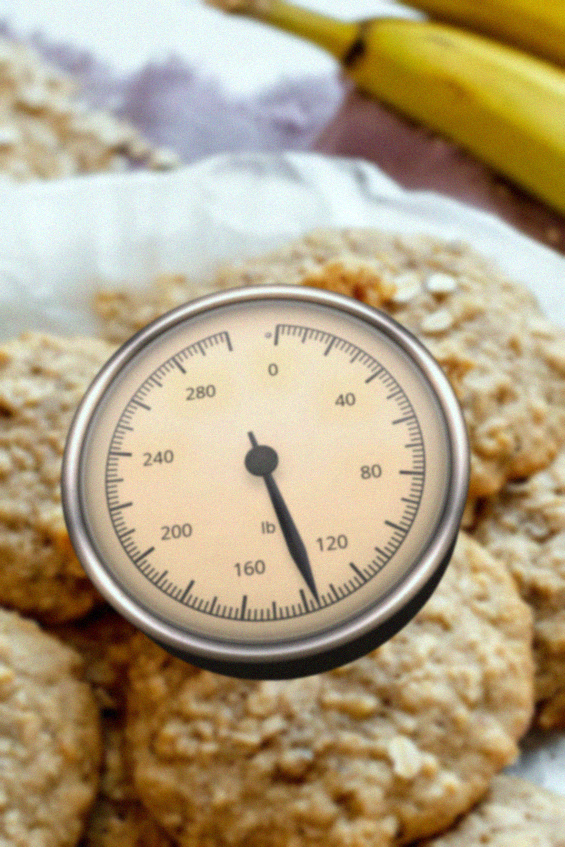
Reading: 136; lb
